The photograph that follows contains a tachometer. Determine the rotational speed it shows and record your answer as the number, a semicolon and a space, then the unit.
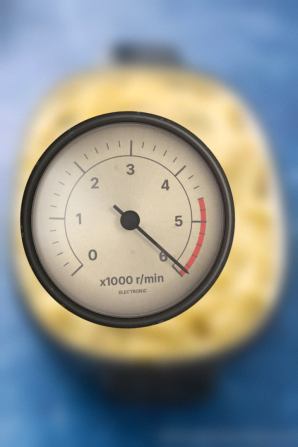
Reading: 5900; rpm
